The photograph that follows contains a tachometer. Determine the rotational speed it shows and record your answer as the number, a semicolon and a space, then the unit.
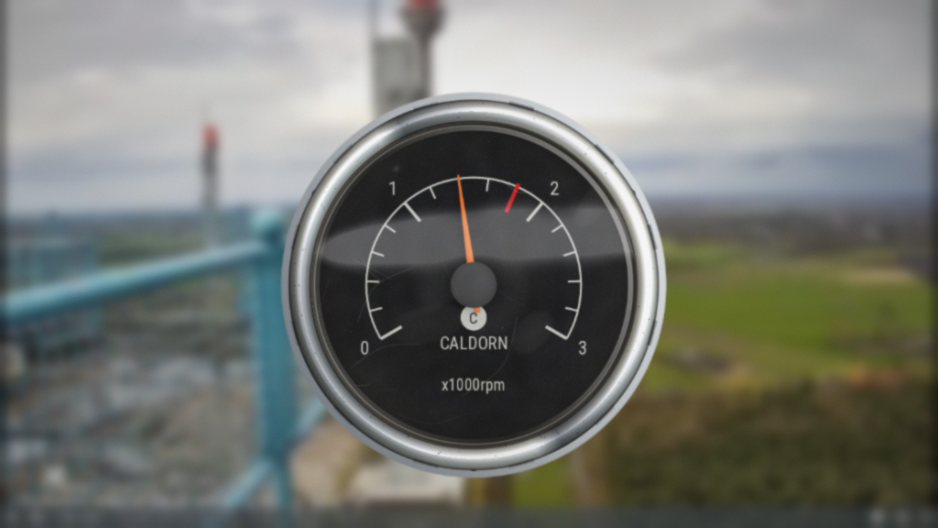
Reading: 1400; rpm
